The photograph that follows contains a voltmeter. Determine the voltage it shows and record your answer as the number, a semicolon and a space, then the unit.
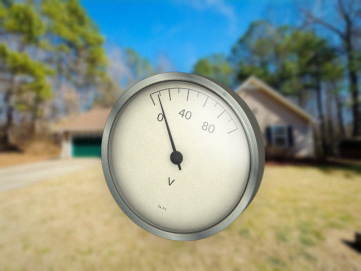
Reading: 10; V
